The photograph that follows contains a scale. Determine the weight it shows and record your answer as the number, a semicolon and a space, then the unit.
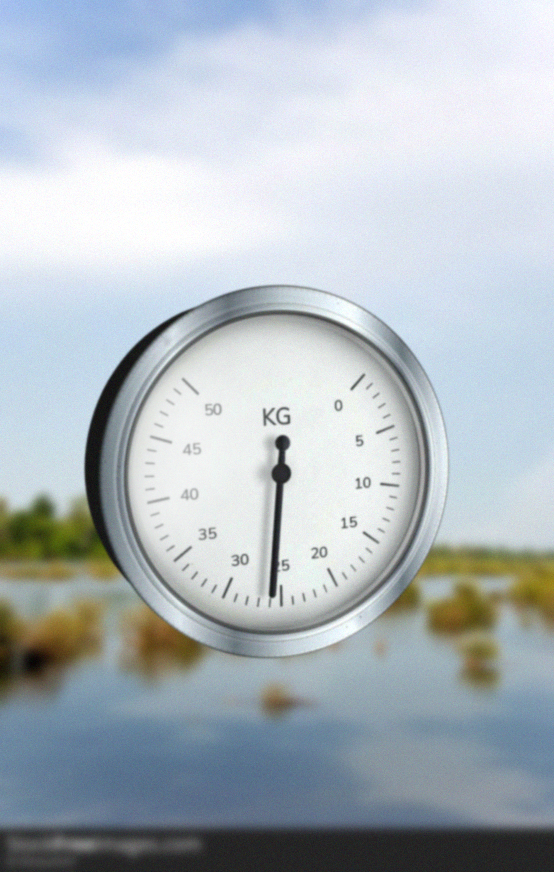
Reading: 26; kg
